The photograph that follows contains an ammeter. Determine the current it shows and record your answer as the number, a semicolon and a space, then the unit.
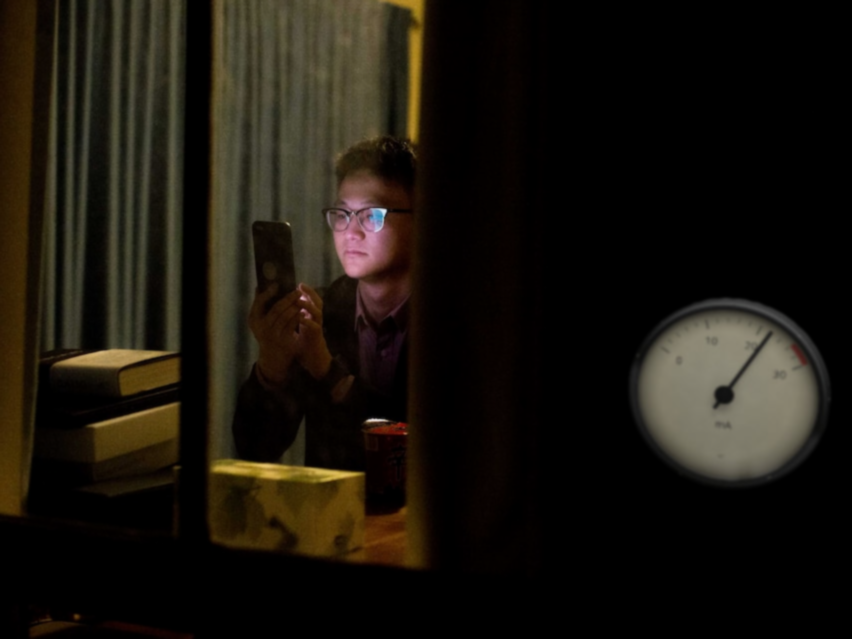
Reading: 22; mA
